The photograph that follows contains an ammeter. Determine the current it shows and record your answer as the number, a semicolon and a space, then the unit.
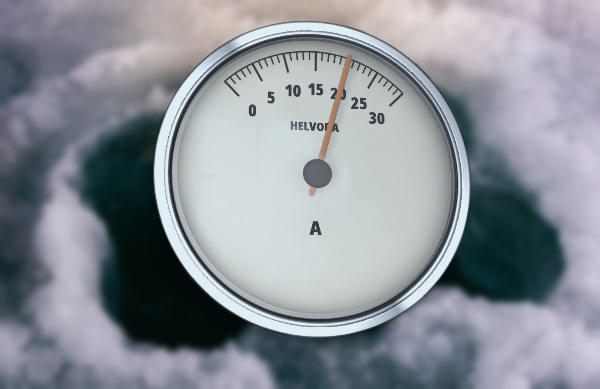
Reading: 20; A
